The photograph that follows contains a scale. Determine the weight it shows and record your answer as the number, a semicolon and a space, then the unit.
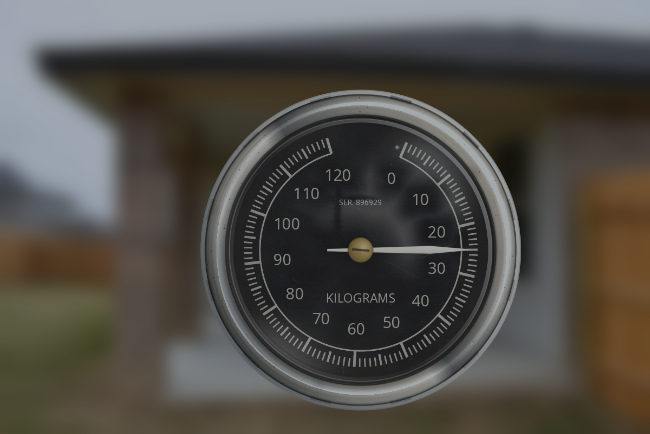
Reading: 25; kg
